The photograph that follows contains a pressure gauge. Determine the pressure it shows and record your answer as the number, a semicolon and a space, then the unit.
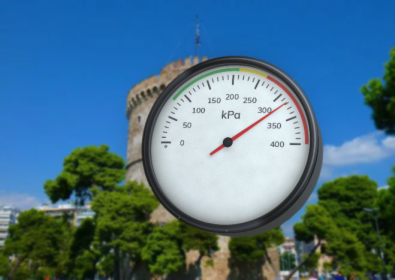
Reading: 320; kPa
